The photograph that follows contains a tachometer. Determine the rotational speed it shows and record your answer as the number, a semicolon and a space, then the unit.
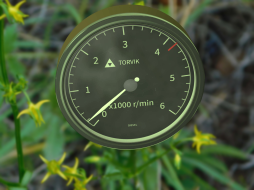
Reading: 200; rpm
